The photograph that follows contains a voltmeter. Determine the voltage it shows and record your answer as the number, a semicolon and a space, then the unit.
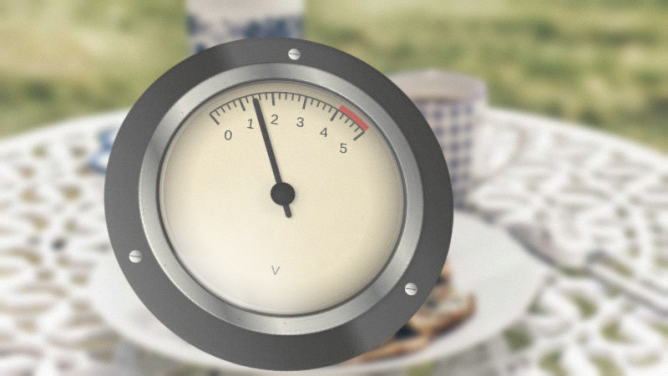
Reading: 1.4; V
